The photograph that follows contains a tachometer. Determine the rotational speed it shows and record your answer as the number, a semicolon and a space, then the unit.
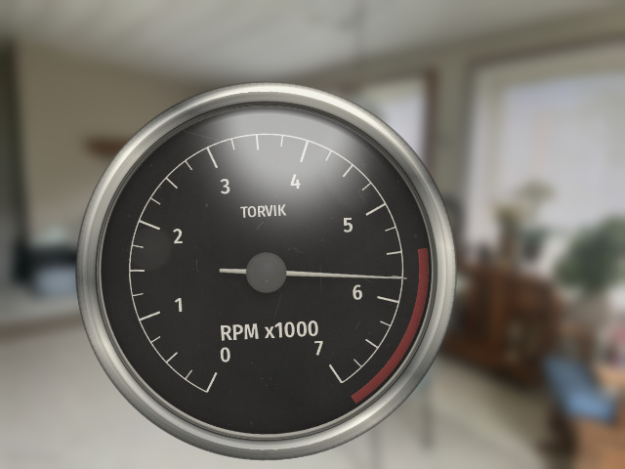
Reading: 5750; rpm
